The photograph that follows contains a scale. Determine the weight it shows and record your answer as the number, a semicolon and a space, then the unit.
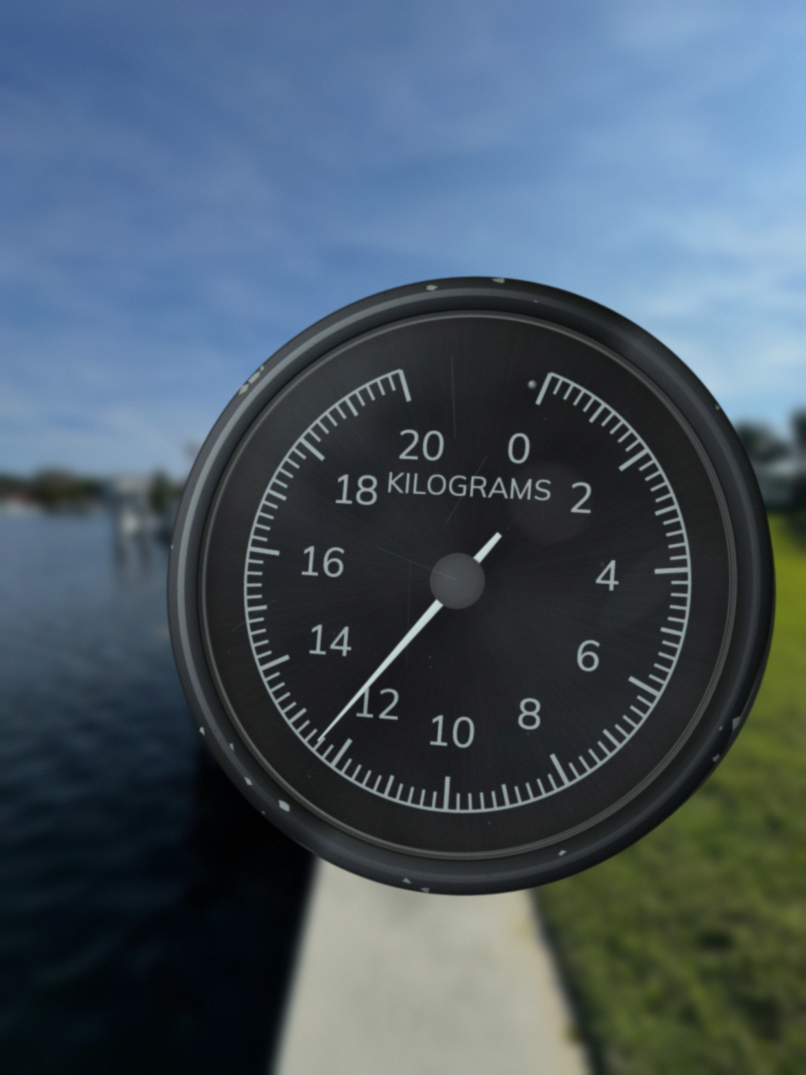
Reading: 12.4; kg
